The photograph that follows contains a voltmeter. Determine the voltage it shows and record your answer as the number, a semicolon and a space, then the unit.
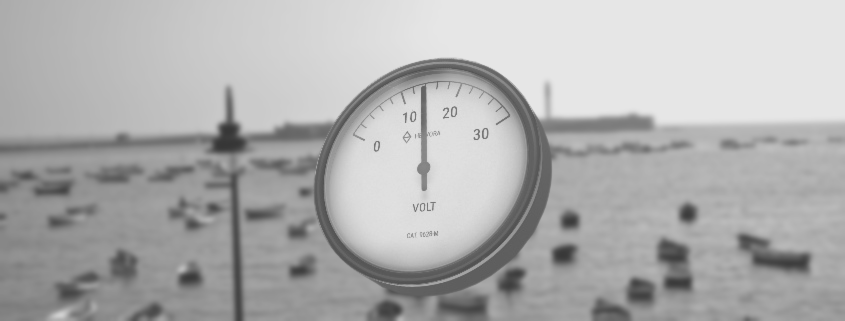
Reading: 14; V
